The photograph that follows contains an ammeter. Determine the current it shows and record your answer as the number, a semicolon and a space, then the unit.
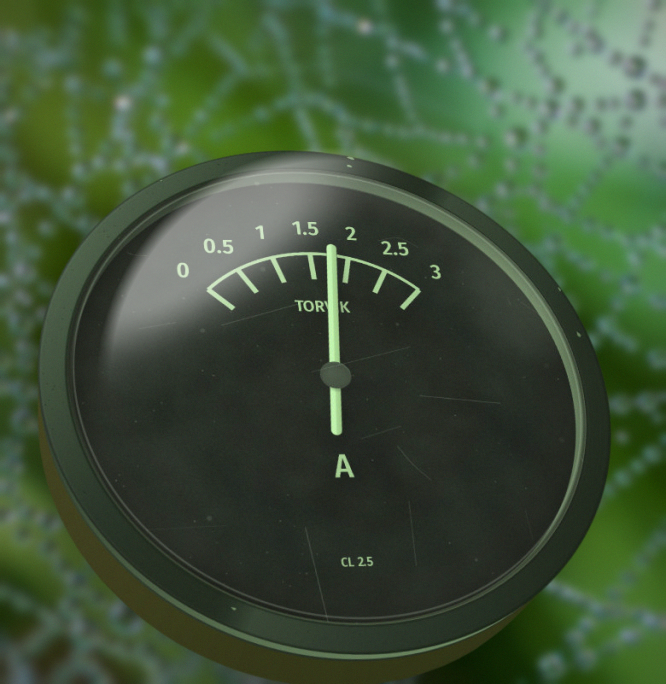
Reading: 1.75; A
